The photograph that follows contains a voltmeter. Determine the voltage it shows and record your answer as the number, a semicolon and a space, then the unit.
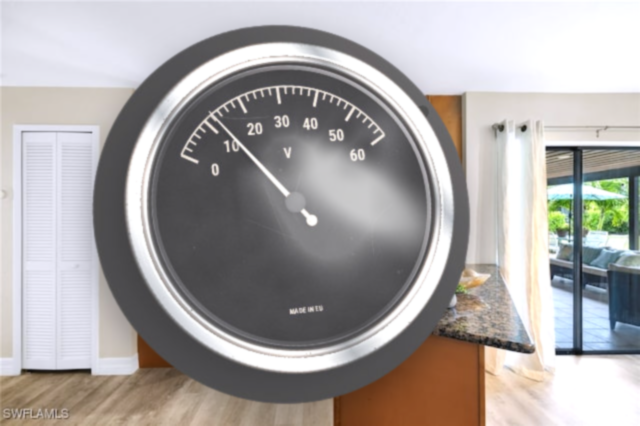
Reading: 12; V
